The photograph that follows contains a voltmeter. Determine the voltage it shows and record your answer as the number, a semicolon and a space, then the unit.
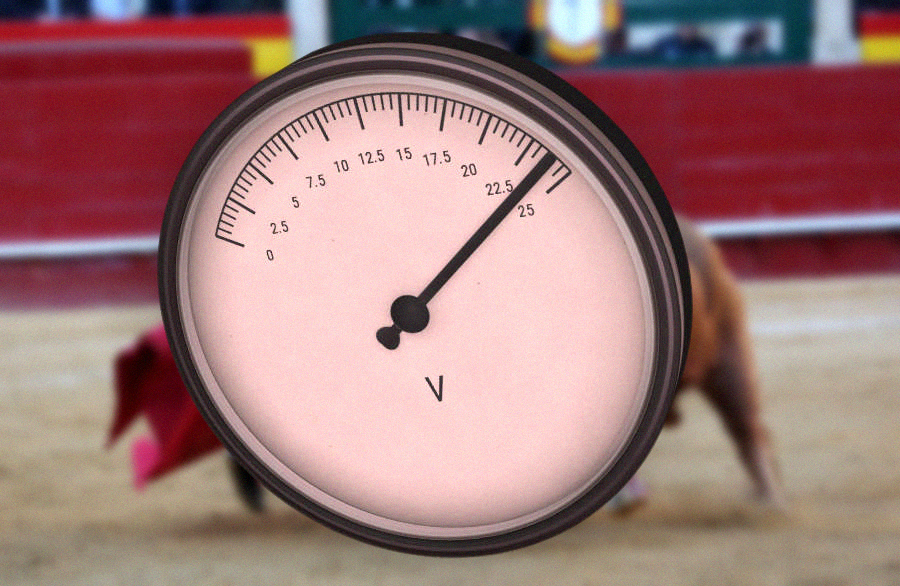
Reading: 23.75; V
